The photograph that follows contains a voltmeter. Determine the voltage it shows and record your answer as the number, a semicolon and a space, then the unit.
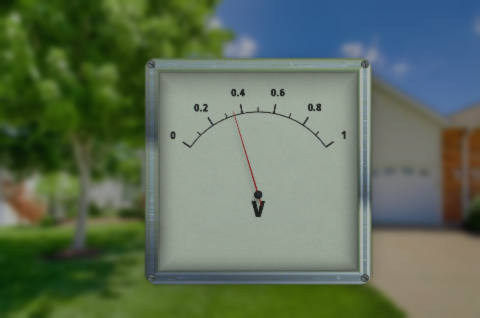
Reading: 0.35; V
